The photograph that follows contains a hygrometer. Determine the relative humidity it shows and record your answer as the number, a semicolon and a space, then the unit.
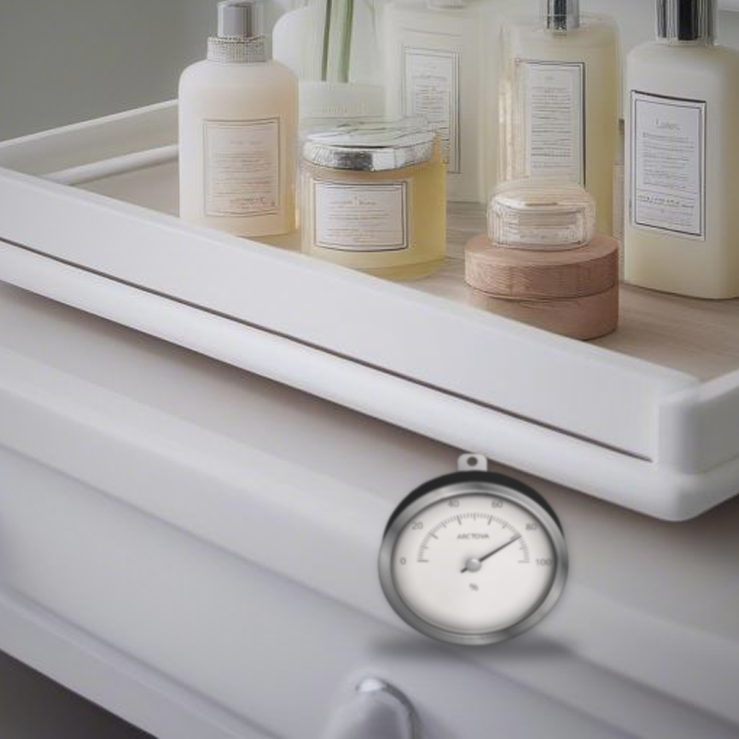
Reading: 80; %
